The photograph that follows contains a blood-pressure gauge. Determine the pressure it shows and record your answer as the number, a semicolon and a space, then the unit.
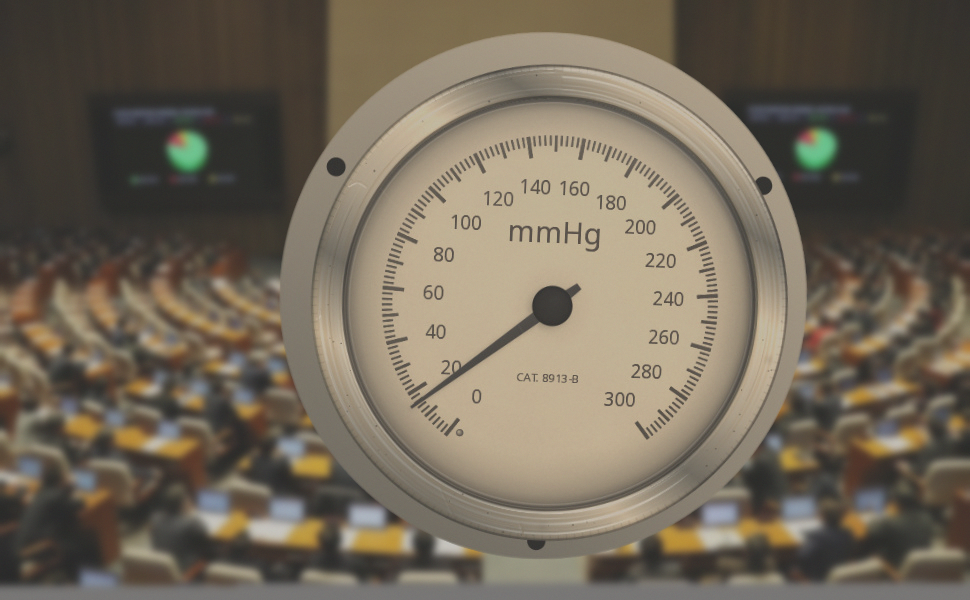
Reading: 16; mmHg
